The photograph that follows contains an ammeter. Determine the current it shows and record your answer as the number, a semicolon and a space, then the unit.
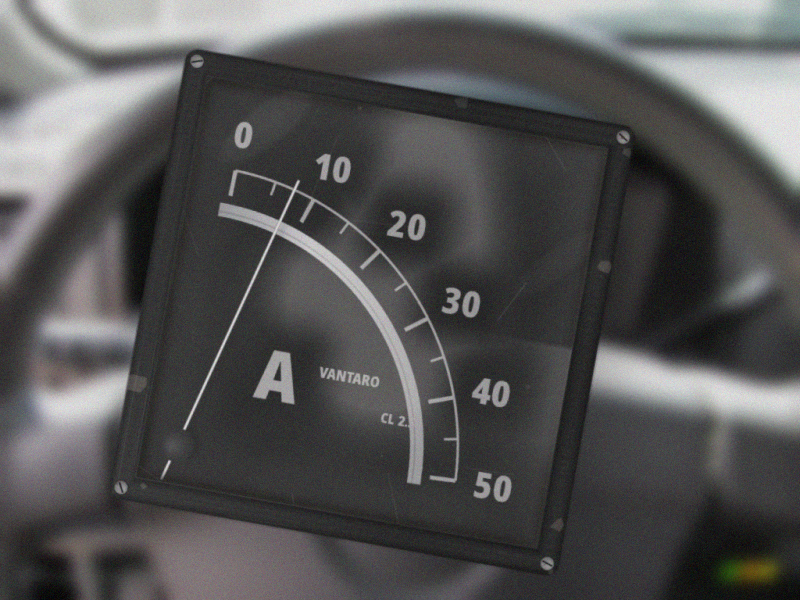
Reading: 7.5; A
